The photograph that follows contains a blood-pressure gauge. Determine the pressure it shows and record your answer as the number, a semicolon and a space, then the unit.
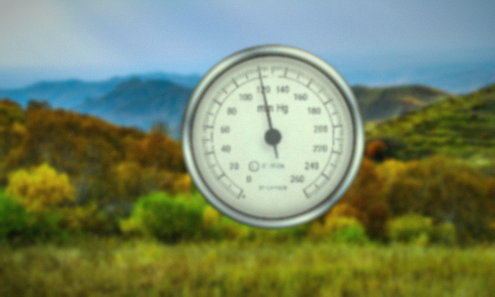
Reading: 120; mmHg
